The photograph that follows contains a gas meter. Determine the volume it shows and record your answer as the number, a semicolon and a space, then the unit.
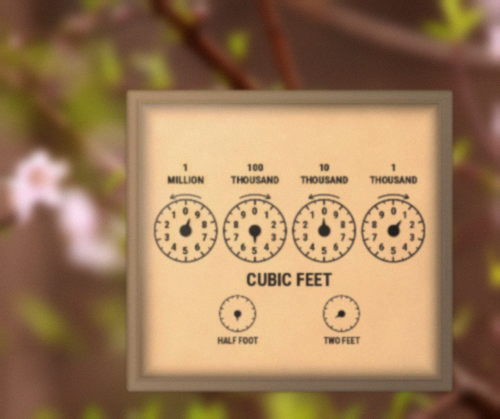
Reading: 950100; ft³
